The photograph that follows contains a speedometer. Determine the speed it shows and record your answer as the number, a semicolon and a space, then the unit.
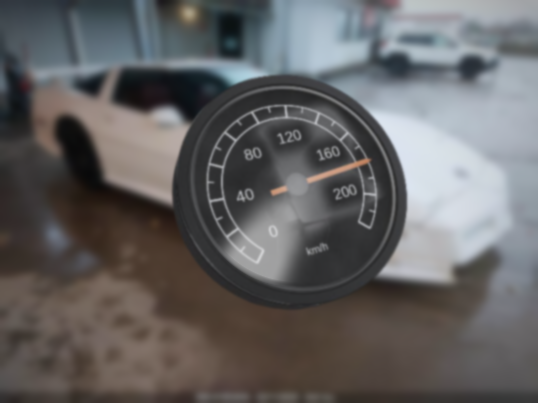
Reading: 180; km/h
